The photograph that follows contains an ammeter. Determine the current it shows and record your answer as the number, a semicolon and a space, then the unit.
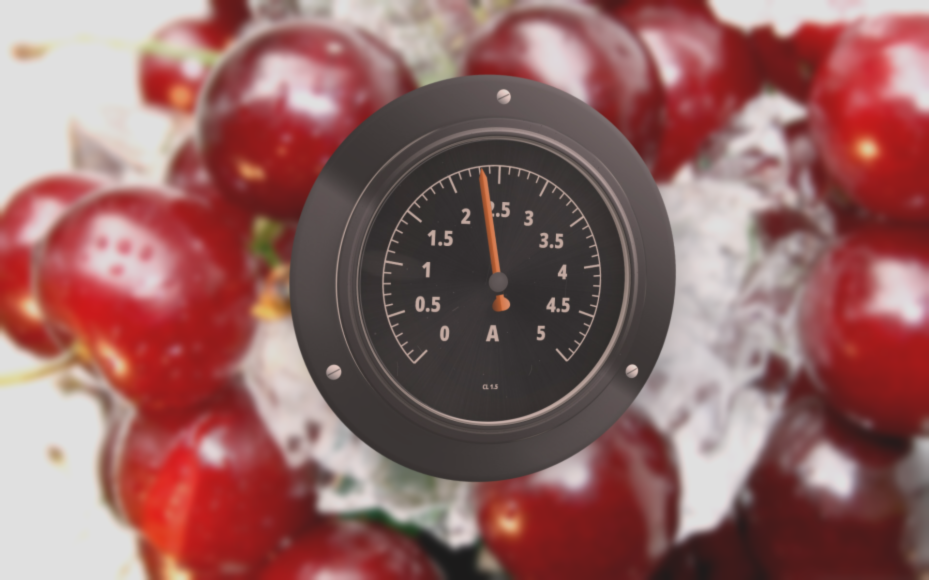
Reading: 2.3; A
